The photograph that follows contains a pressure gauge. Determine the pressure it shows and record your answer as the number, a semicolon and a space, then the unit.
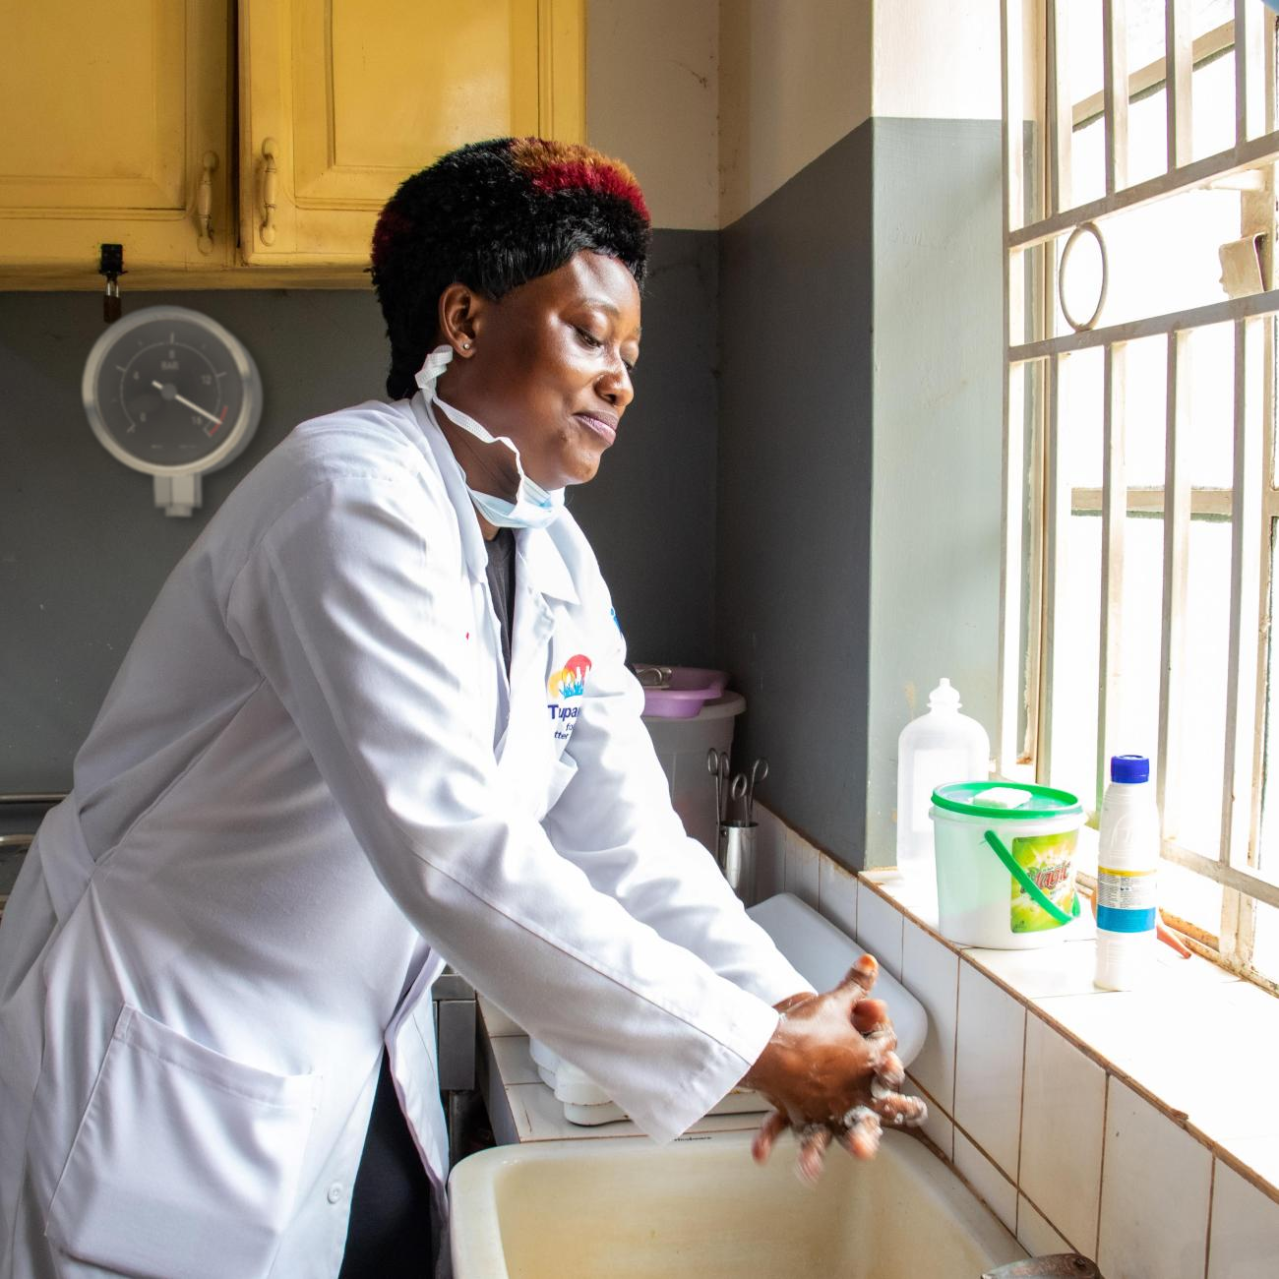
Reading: 15; bar
